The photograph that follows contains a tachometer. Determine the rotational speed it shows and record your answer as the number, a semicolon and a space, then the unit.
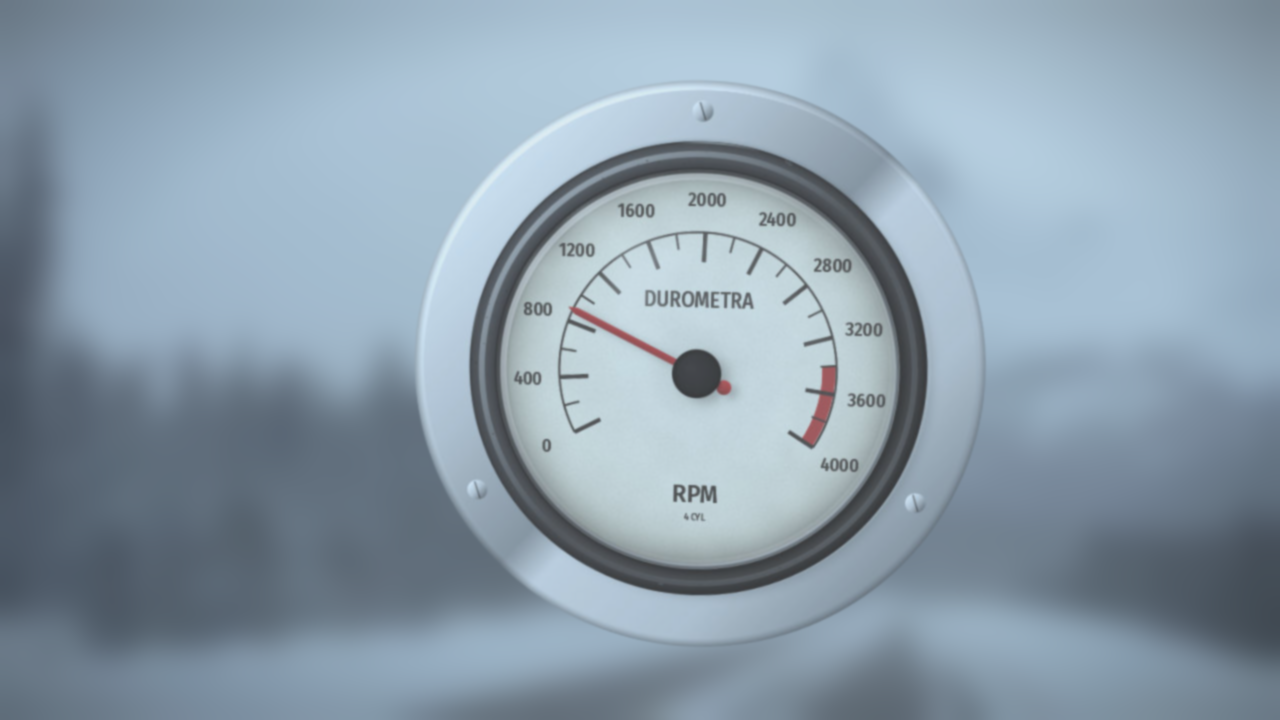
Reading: 900; rpm
